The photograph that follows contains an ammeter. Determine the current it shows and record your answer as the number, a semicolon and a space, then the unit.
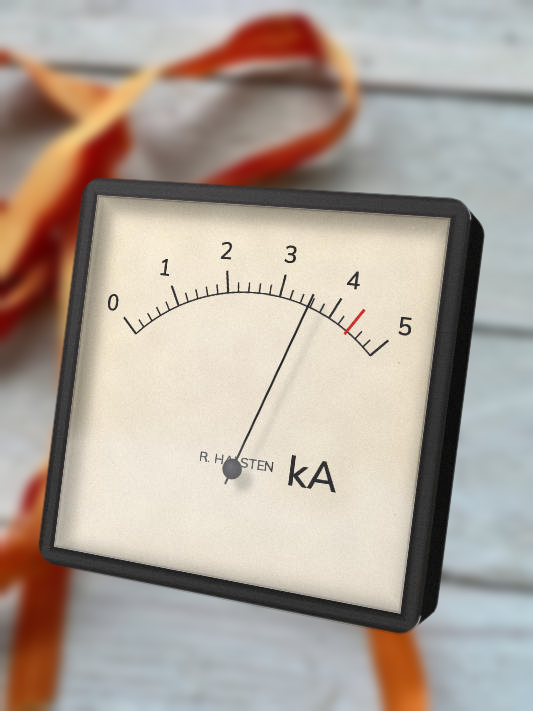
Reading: 3.6; kA
